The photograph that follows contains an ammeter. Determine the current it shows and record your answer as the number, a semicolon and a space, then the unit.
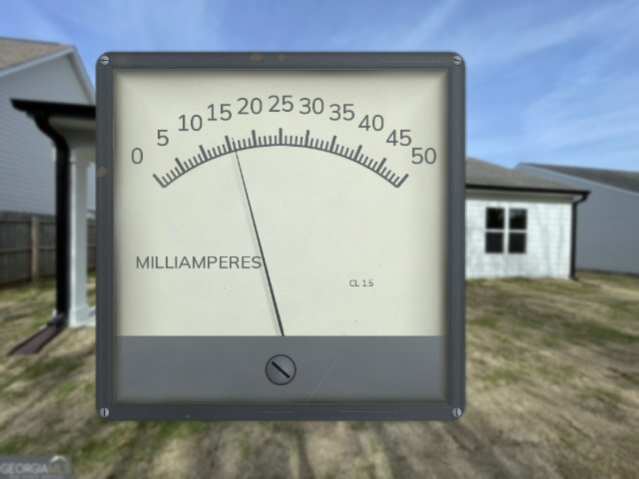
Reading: 16; mA
